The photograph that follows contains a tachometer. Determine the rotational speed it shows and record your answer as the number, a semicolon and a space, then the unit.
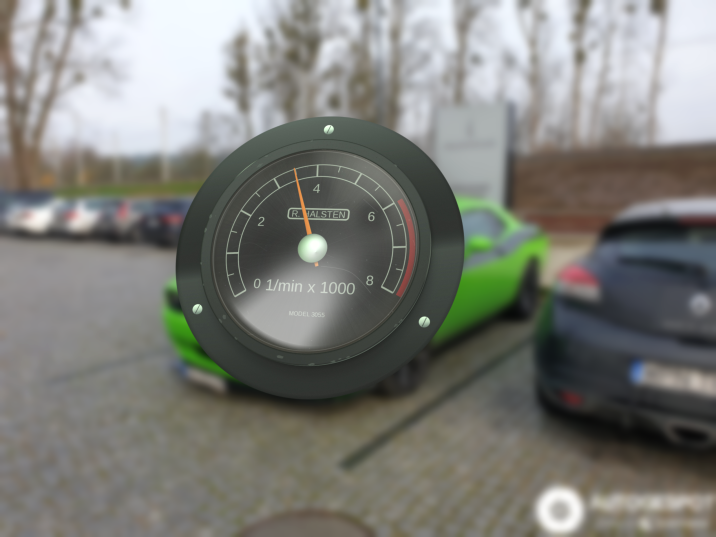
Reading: 3500; rpm
